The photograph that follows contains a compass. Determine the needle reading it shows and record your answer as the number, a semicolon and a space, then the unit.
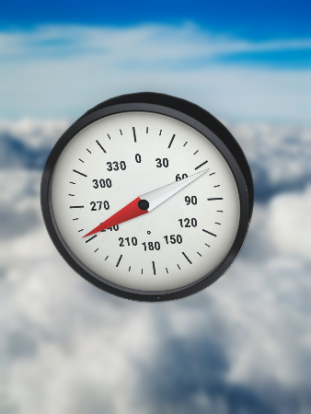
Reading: 245; °
